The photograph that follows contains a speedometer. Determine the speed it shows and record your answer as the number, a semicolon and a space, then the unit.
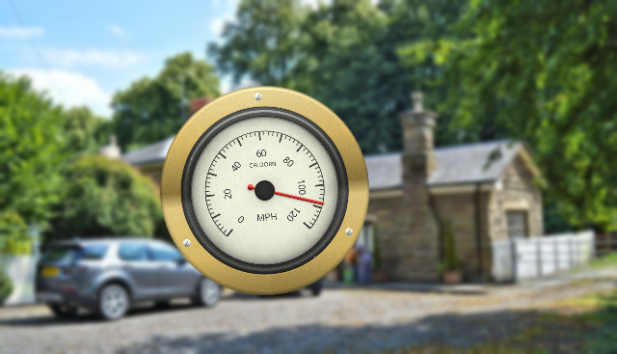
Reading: 108; mph
